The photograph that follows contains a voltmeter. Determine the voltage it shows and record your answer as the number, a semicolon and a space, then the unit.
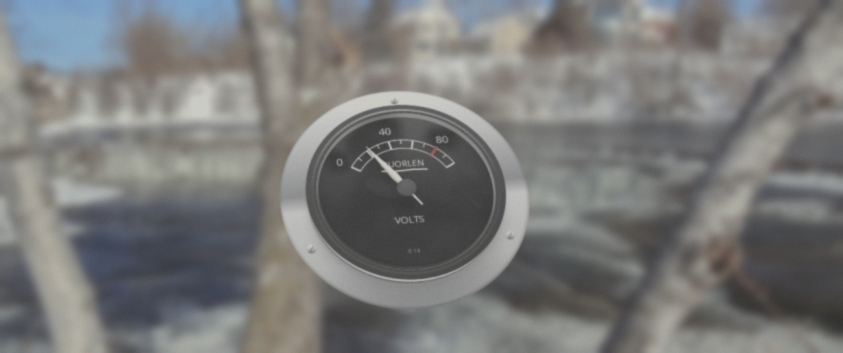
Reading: 20; V
